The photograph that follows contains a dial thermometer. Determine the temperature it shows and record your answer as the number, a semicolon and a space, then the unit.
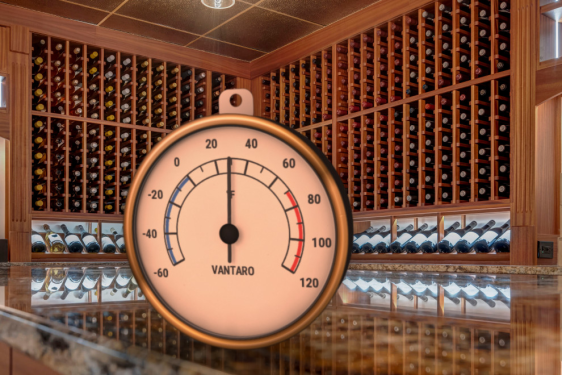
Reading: 30; °F
